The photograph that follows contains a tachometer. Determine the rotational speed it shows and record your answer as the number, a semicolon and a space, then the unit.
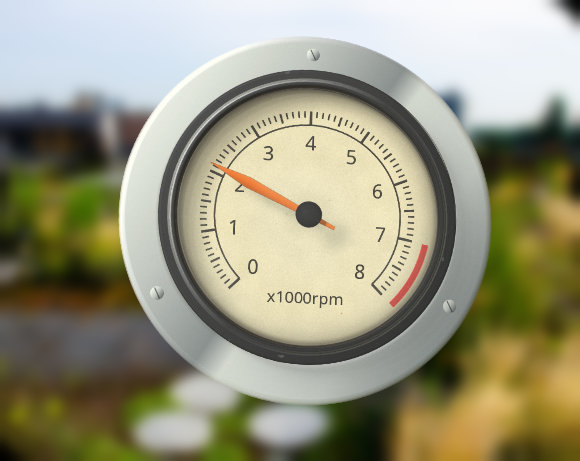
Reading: 2100; rpm
